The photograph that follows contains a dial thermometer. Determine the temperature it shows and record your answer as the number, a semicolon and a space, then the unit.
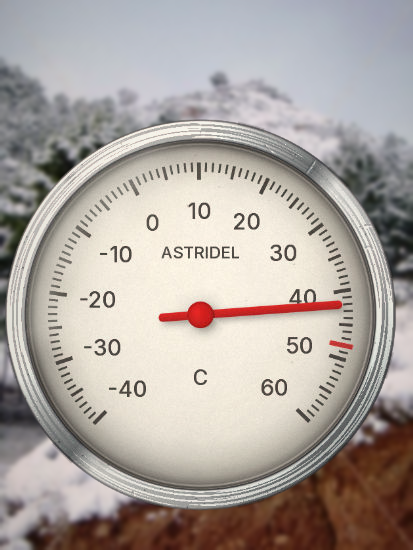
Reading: 42; °C
